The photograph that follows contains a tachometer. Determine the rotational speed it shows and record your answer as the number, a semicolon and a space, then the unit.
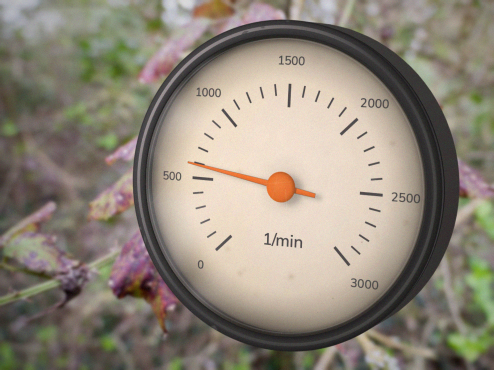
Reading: 600; rpm
